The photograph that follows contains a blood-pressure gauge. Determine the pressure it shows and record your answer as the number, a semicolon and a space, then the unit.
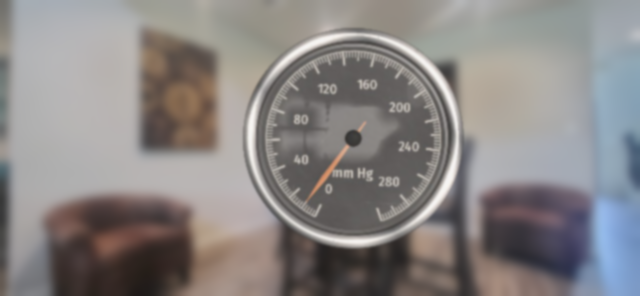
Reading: 10; mmHg
